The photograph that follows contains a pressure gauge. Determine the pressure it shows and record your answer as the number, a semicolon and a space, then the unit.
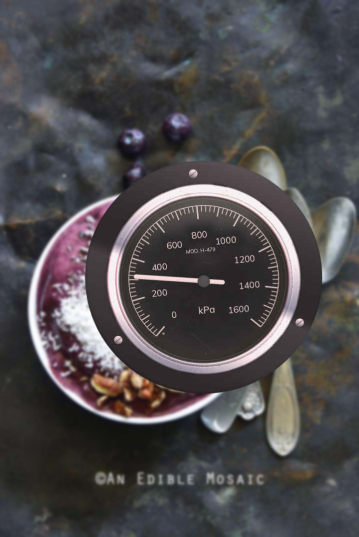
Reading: 320; kPa
